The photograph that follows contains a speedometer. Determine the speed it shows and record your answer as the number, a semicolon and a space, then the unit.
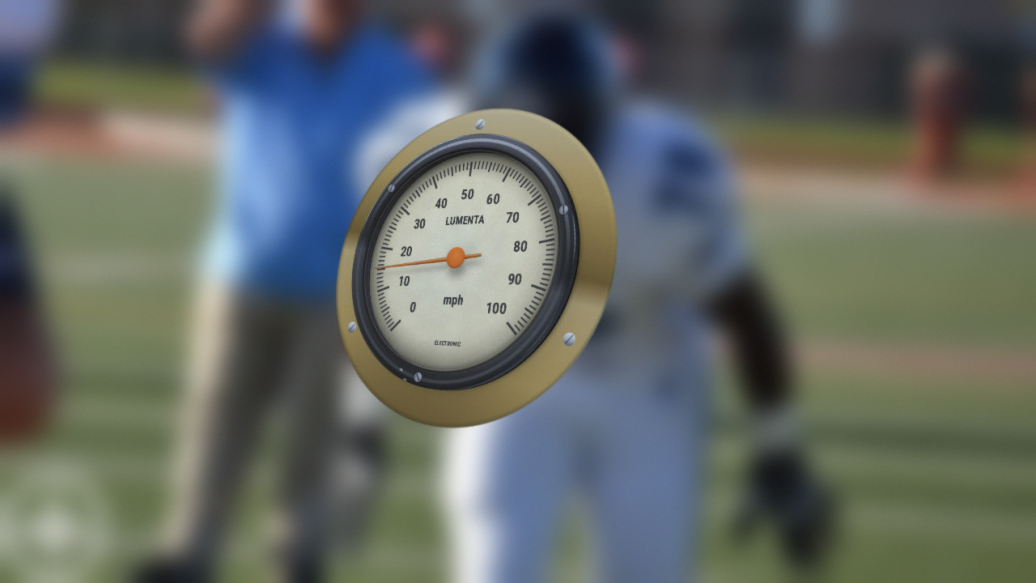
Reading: 15; mph
